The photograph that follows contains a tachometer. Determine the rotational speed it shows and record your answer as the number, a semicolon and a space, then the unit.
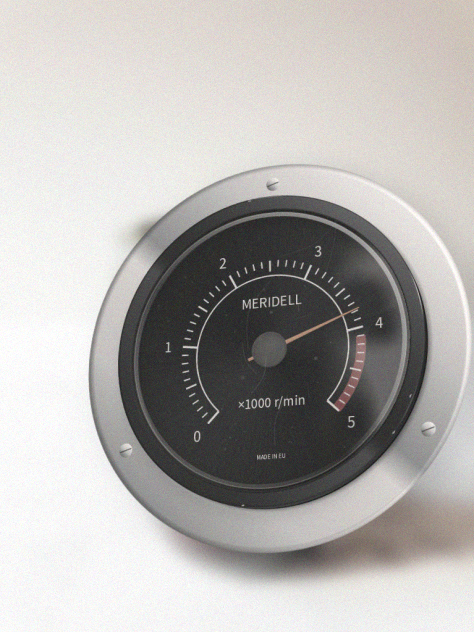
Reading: 3800; rpm
